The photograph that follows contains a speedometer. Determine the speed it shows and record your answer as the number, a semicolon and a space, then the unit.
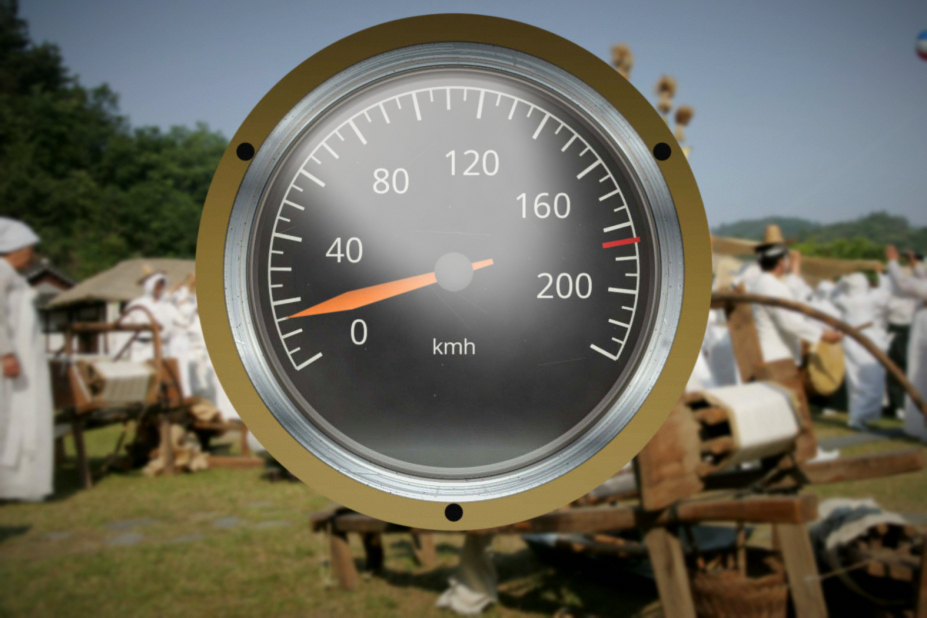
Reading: 15; km/h
